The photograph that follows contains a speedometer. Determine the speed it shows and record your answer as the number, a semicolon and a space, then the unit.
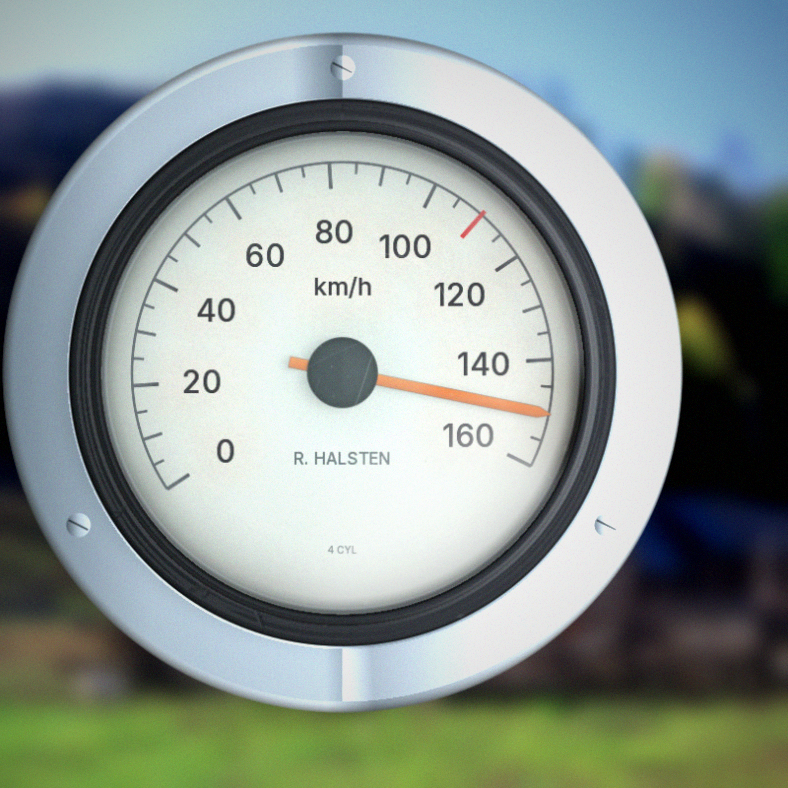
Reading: 150; km/h
